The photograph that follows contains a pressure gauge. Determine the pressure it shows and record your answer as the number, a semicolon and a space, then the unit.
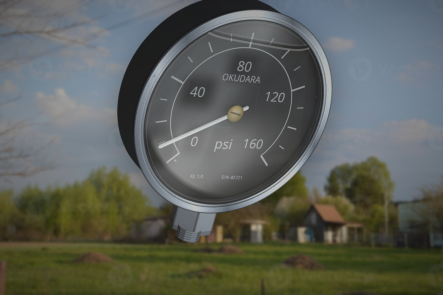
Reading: 10; psi
